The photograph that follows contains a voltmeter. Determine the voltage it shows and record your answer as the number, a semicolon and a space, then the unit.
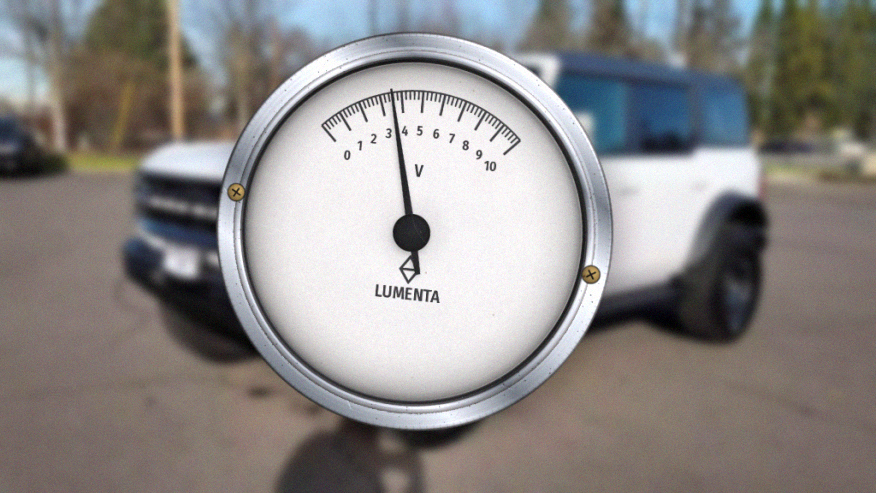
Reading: 3.6; V
